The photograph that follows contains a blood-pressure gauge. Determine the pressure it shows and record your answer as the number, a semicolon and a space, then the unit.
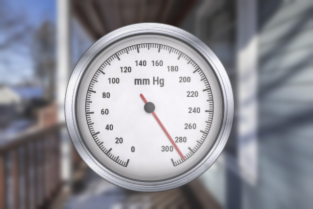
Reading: 290; mmHg
